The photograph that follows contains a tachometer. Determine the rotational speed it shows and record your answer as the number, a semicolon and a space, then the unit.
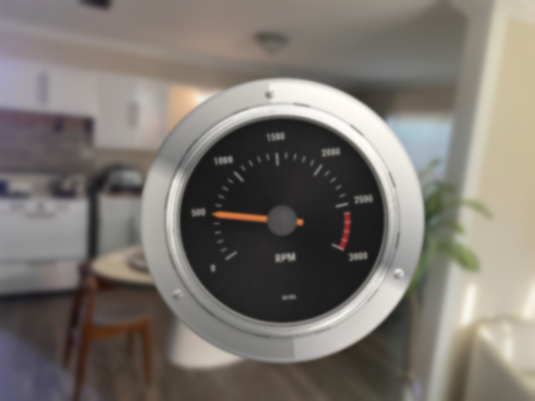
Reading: 500; rpm
